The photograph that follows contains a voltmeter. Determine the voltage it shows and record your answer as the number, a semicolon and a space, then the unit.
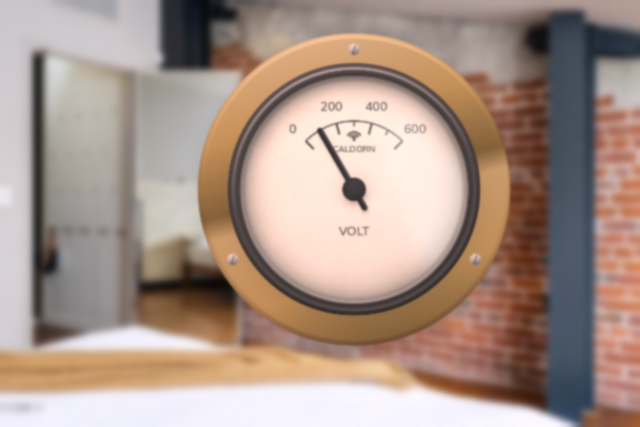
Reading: 100; V
